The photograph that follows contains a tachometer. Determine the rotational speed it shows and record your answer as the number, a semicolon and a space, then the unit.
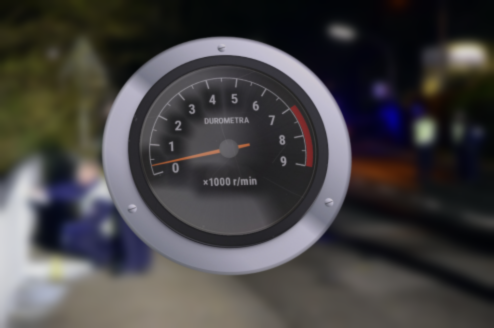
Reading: 250; rpm
